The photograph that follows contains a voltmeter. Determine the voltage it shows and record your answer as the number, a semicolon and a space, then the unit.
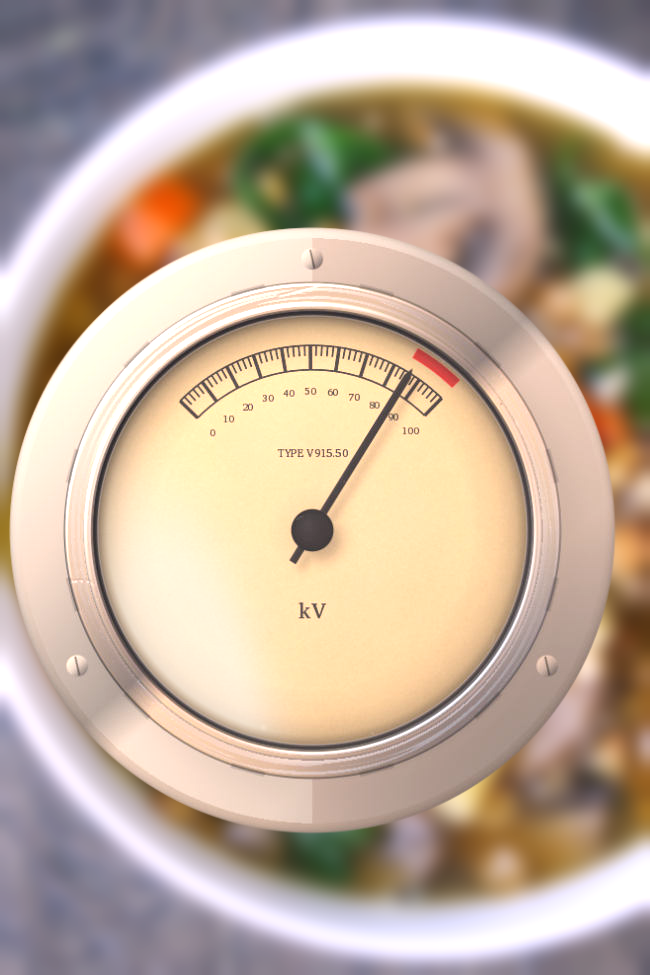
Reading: 86; kV
